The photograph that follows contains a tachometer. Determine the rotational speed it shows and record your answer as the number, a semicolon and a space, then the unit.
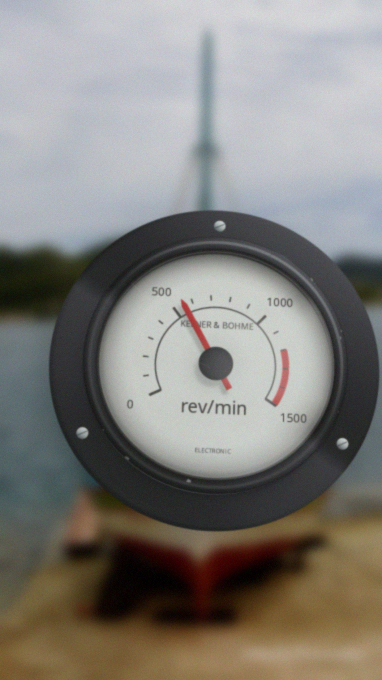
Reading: 550; rpm
